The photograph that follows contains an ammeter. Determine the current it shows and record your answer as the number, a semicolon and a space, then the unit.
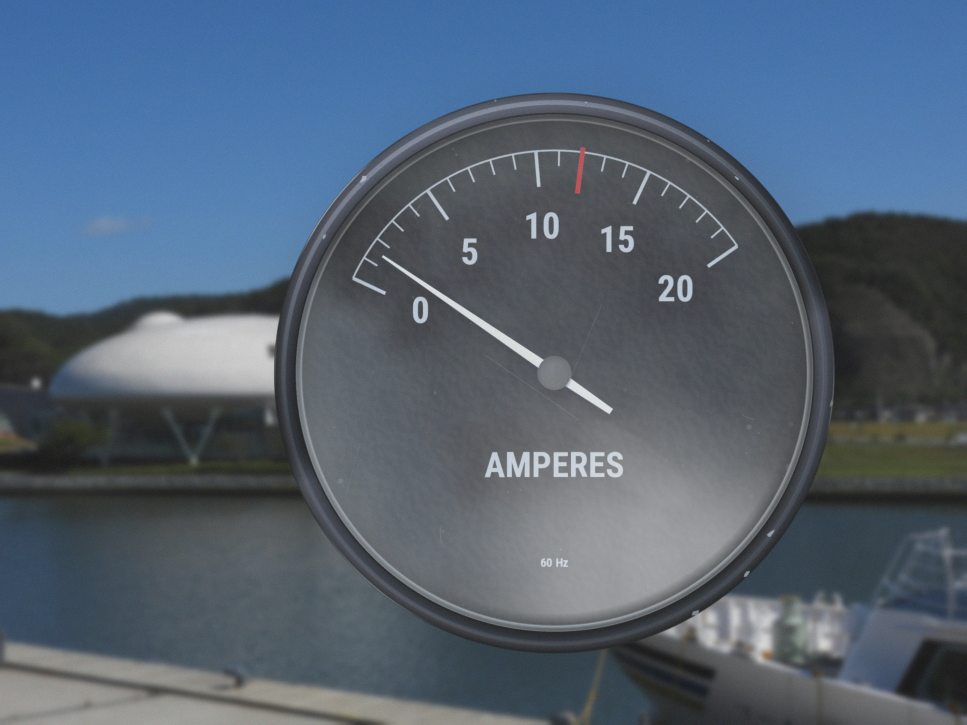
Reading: 1.5; A
